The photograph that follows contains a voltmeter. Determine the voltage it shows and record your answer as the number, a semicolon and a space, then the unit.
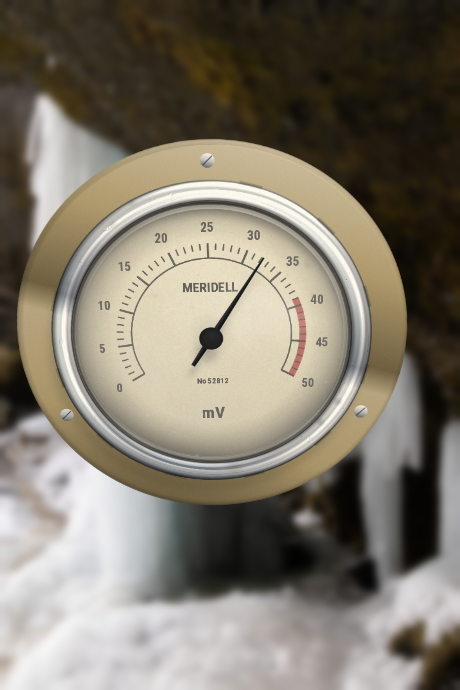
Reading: 32; mV
